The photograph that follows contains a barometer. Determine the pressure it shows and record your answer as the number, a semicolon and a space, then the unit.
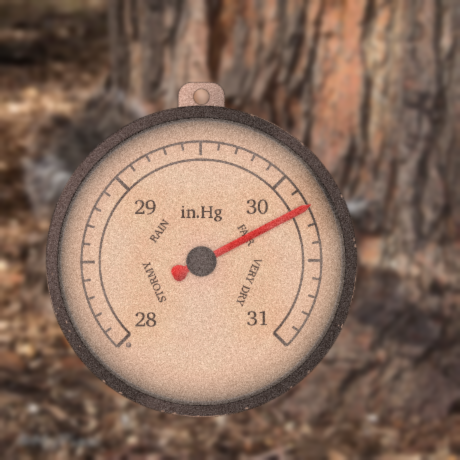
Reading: 30.2; inHg
